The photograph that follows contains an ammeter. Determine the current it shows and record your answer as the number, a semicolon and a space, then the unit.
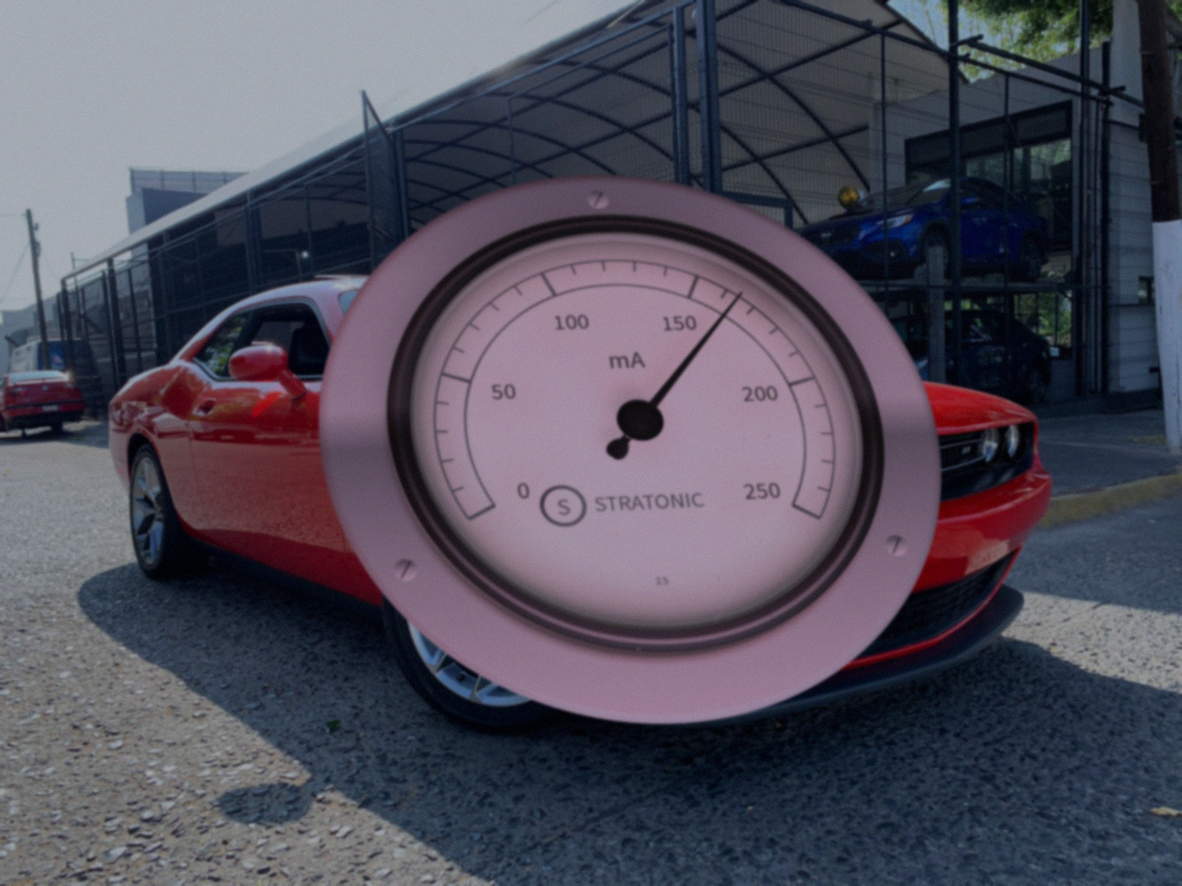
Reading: 165; mA
